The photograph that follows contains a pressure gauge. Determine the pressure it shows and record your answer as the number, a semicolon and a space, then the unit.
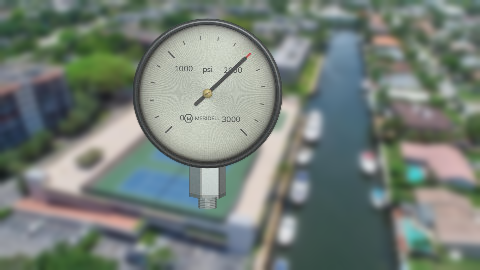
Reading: 2000; psi
